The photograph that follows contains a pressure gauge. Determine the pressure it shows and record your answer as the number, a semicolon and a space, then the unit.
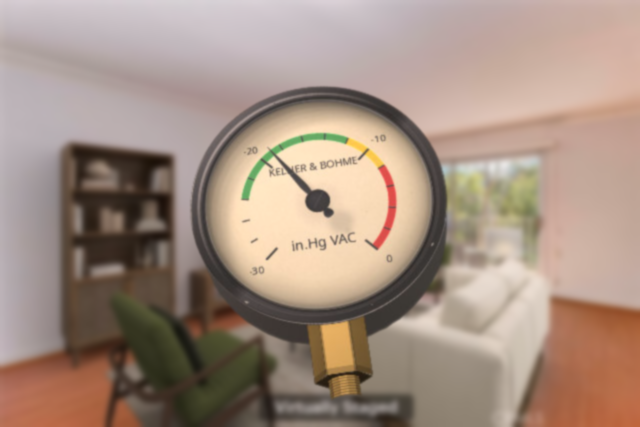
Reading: -19; inHg
